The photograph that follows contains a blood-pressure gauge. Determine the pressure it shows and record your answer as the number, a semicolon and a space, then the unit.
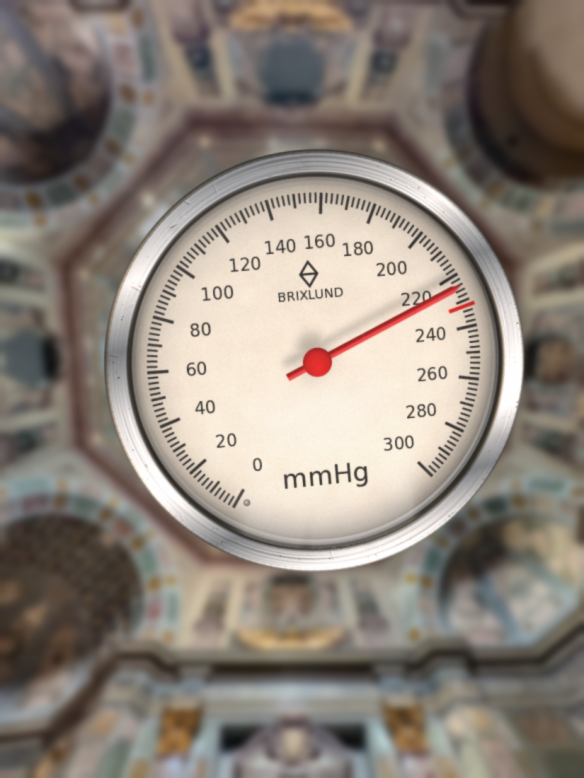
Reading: 224; mmHg
